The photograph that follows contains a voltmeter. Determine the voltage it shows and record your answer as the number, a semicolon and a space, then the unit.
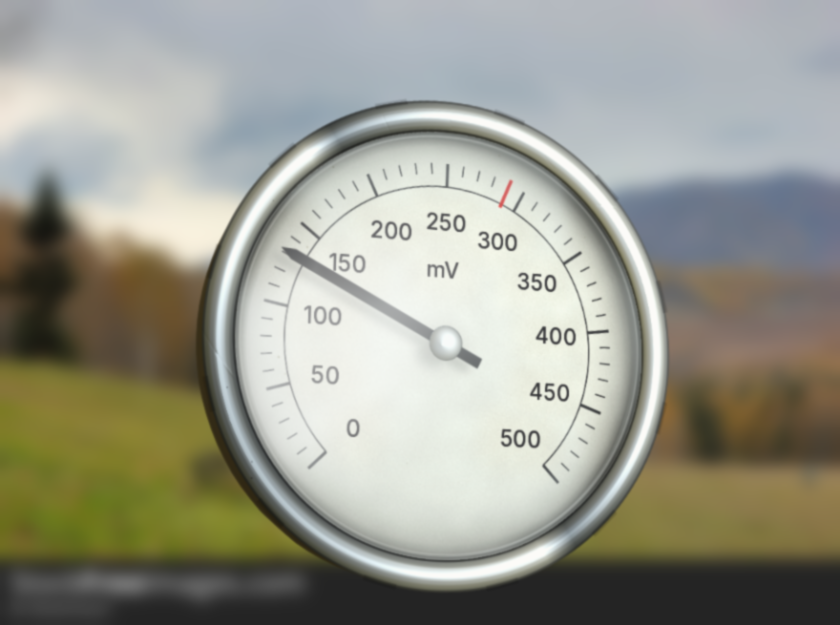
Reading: 130; mV
